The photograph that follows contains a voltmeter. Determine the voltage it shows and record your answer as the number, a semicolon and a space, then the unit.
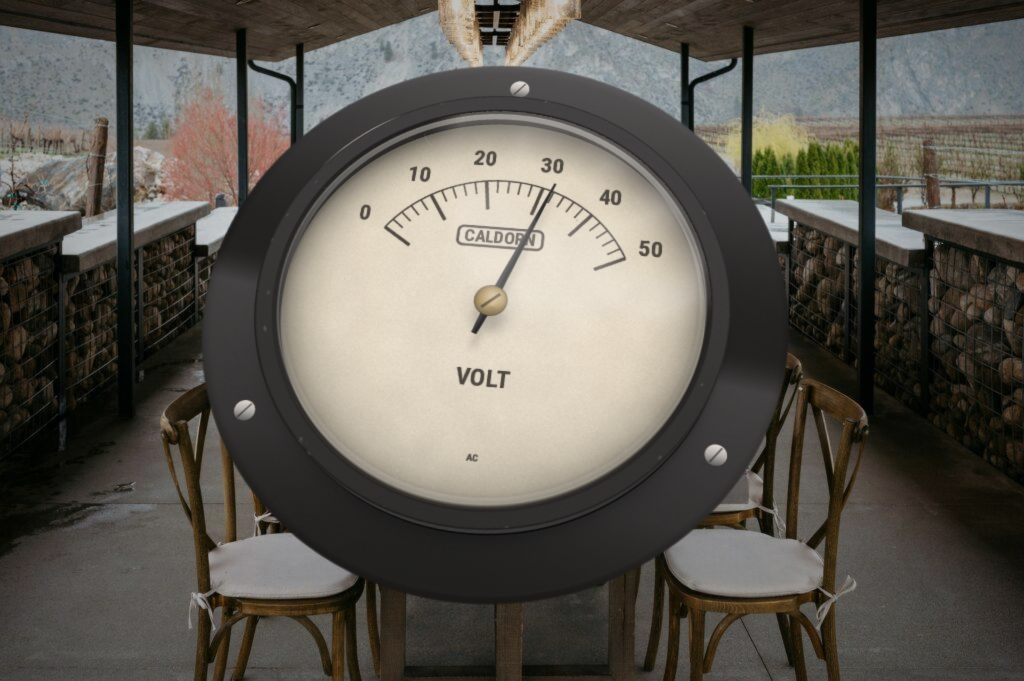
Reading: 32; V
